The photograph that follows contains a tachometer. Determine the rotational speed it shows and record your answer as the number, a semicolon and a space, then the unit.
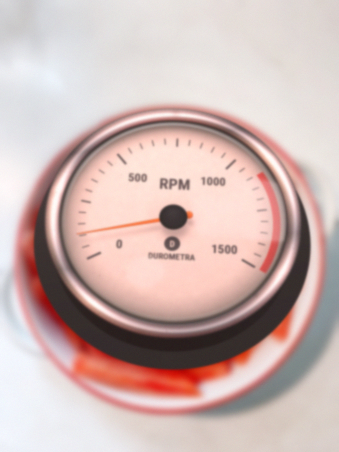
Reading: 100; rpm
